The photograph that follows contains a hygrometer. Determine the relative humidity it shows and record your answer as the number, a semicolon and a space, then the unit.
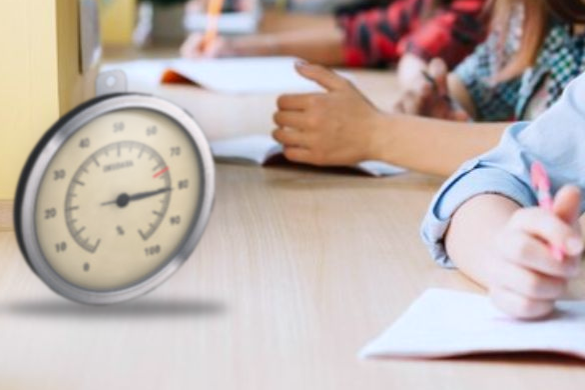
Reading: 80; %
